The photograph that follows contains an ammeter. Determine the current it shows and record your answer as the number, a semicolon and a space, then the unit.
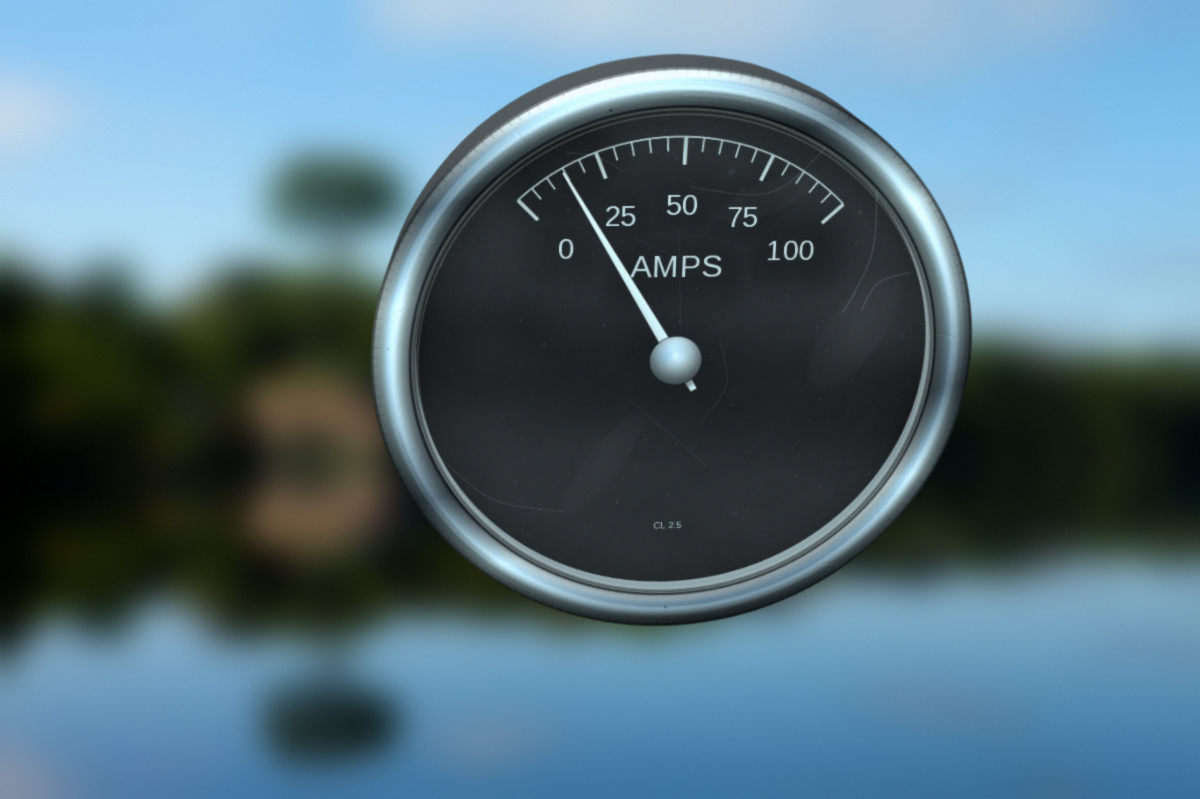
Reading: 15; A
